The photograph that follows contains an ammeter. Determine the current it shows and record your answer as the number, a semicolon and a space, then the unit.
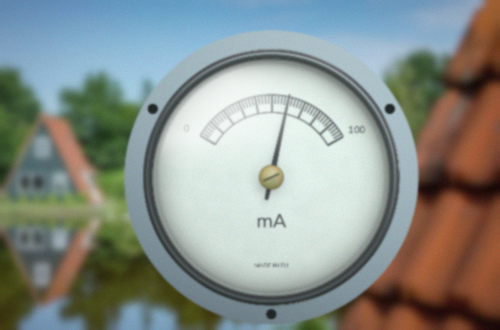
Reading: 60; mA
